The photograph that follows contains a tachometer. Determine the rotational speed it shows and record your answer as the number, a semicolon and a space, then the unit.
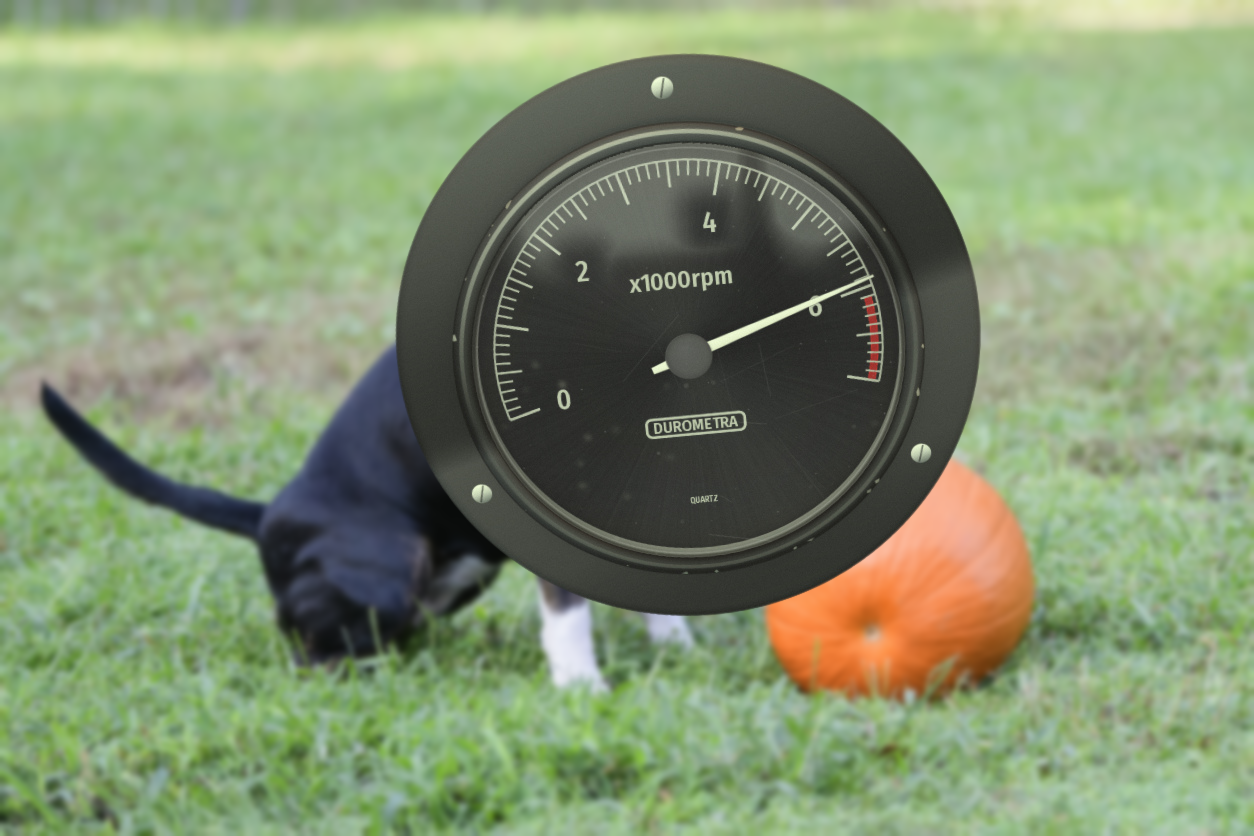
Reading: 5900; rpm
